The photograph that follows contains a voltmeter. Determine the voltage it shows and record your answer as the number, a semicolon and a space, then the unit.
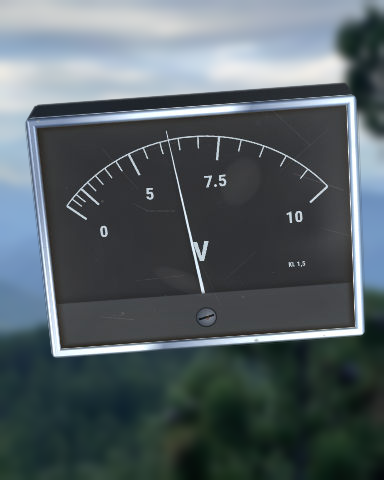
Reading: 6.25; V
